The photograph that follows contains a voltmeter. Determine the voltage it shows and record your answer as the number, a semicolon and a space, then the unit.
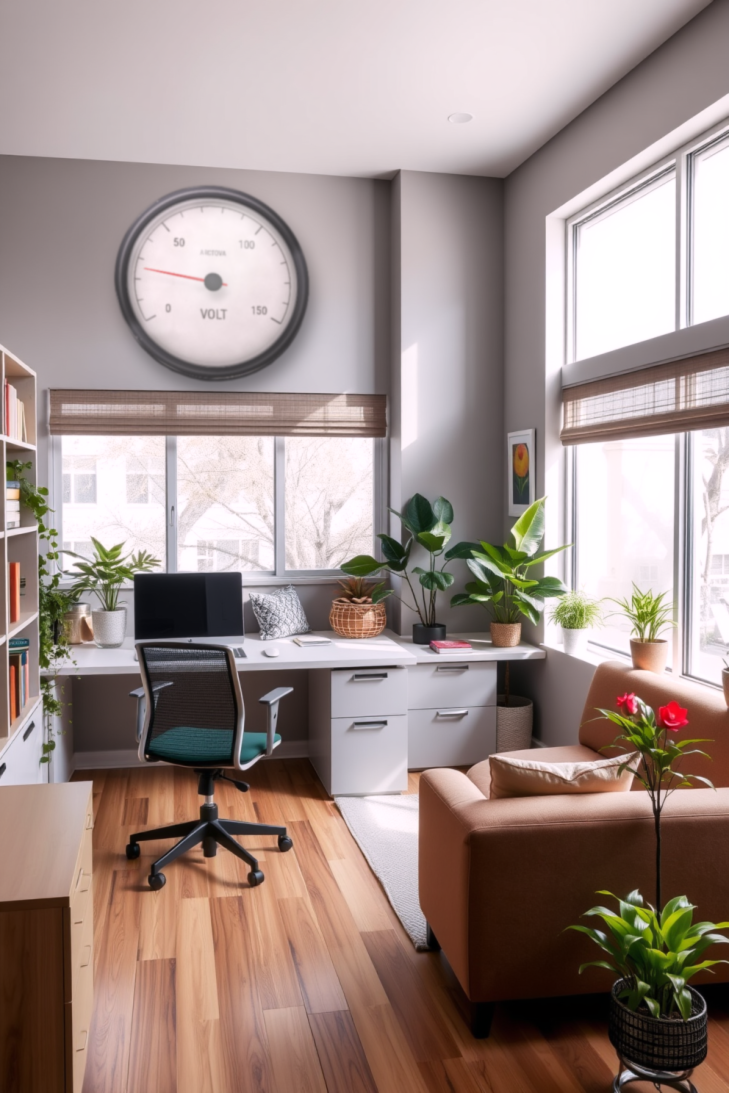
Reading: 25; V
